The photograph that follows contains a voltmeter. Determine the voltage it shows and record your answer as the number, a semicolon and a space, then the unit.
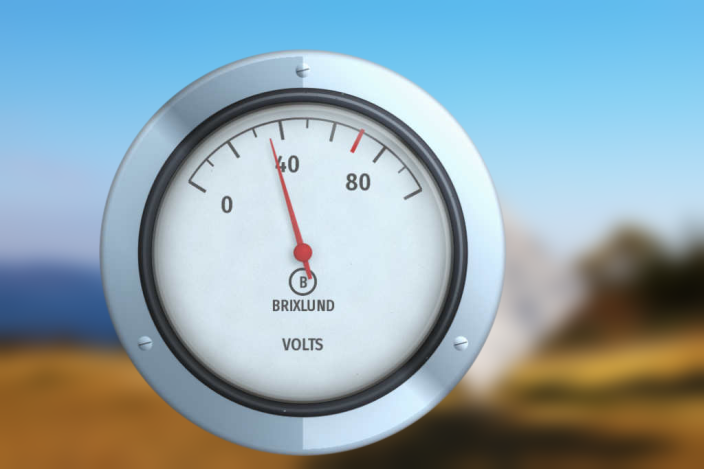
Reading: 35; V
